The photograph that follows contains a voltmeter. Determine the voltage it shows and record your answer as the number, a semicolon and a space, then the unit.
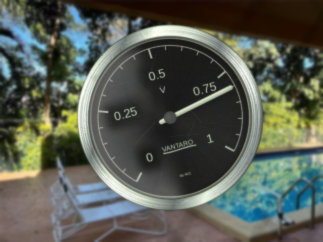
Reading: 0.8; V
